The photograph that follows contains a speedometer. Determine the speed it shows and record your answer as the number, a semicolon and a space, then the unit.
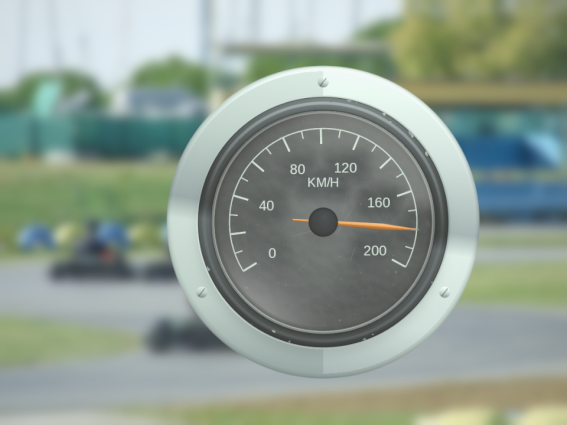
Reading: 180; km/h
